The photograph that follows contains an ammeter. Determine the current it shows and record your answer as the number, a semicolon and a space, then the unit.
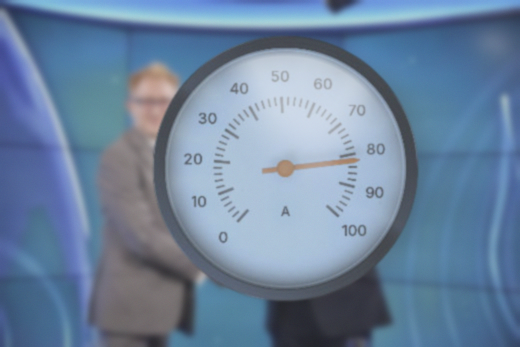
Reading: 82; A
